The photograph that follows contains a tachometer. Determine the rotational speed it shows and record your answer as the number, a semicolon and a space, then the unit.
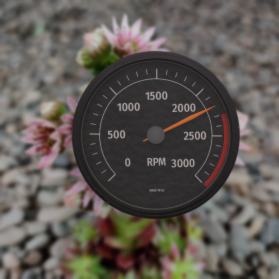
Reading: 2200; rpm
